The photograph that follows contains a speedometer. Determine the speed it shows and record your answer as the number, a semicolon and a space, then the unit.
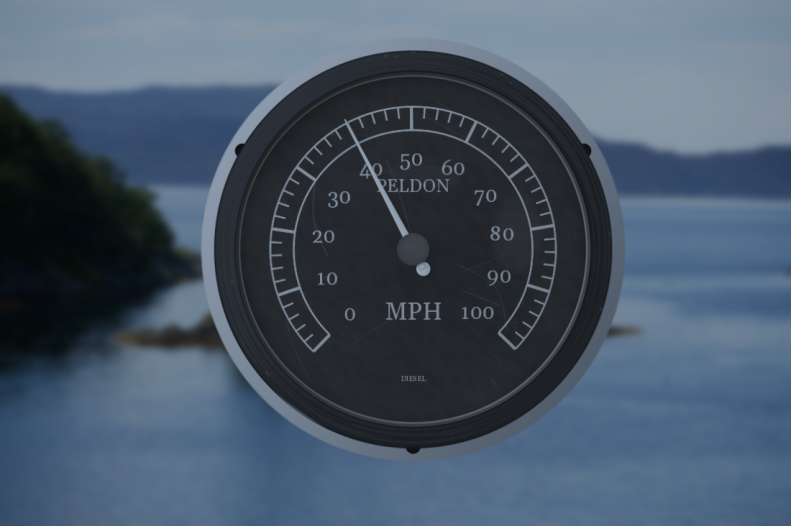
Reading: 40; mph
